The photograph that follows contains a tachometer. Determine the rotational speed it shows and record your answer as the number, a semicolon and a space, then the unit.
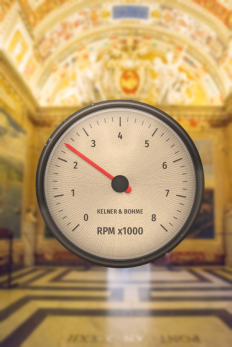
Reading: 2400; rpm
